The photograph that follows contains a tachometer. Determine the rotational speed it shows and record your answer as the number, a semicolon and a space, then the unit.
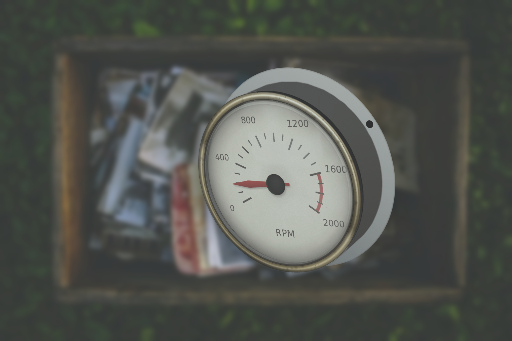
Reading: 200; rpm
